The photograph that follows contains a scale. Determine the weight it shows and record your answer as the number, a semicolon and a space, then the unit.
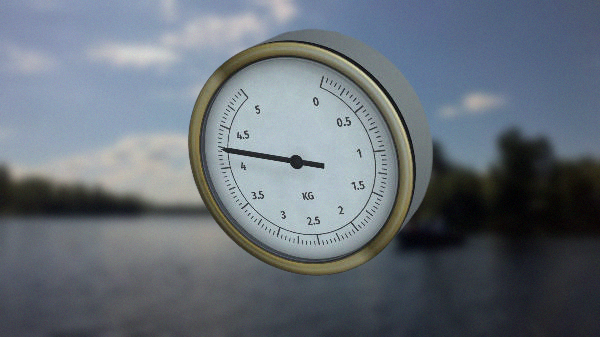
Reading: 4.25; kg
